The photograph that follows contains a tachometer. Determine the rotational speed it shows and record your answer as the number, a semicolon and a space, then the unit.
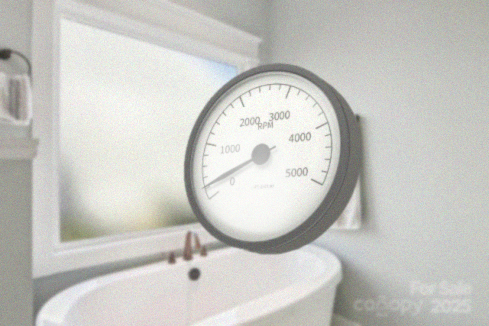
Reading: 200; rpm
